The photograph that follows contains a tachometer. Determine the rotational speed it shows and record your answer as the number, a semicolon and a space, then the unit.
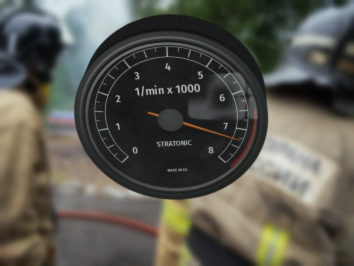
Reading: 7250; rpm
